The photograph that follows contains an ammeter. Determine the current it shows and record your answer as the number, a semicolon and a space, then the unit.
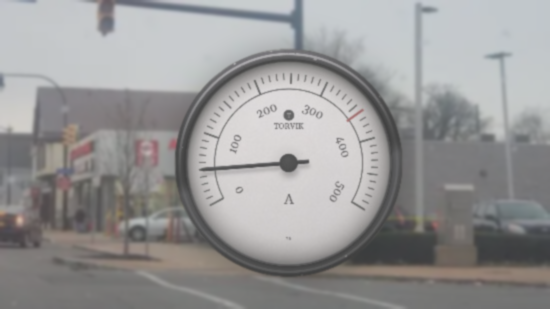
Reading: 50; A
